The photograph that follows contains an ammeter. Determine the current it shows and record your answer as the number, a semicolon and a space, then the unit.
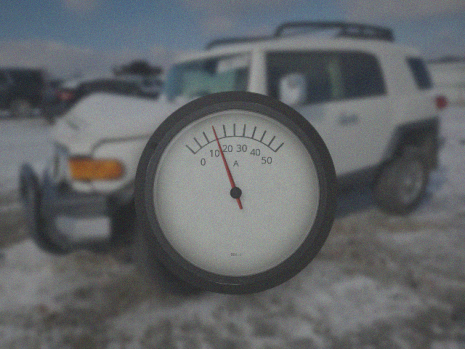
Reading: 15; A
